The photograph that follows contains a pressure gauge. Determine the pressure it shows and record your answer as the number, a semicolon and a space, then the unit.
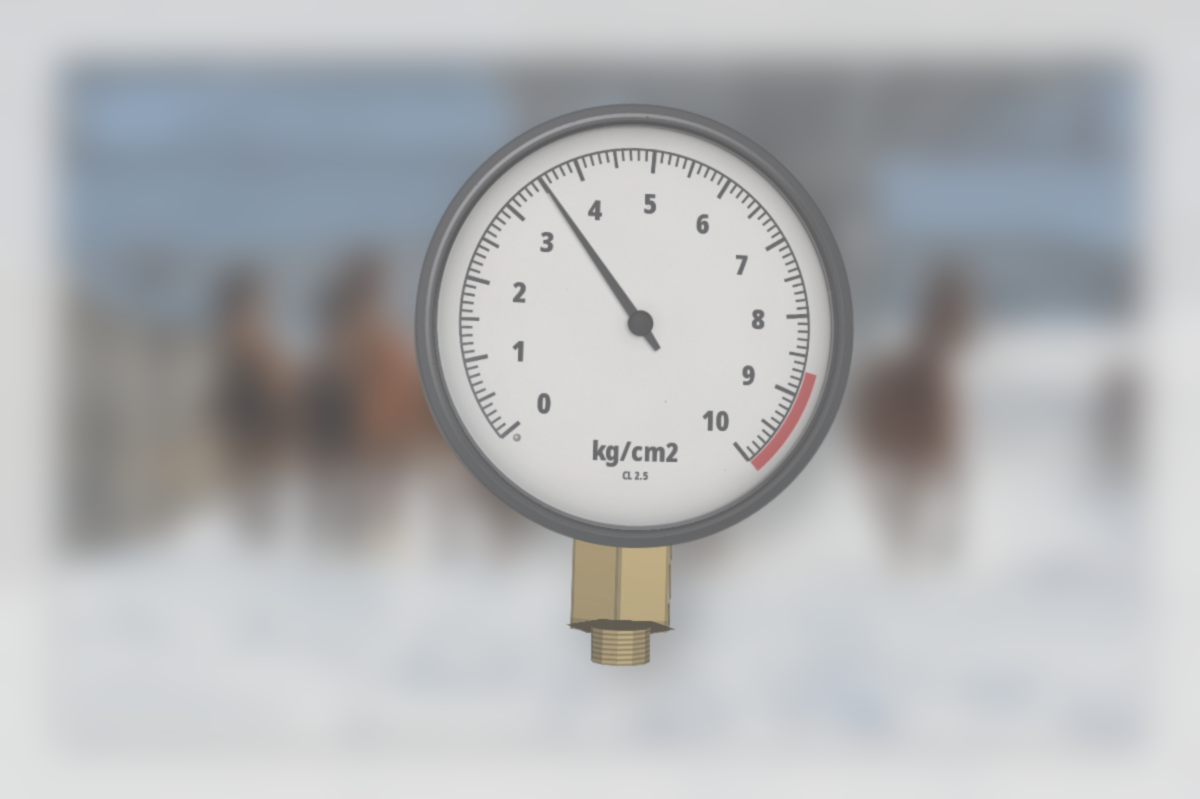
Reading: 3.5; kg/cm²
